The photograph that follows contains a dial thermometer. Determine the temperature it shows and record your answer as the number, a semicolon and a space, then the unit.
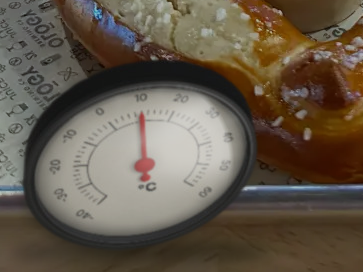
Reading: 10; °C
